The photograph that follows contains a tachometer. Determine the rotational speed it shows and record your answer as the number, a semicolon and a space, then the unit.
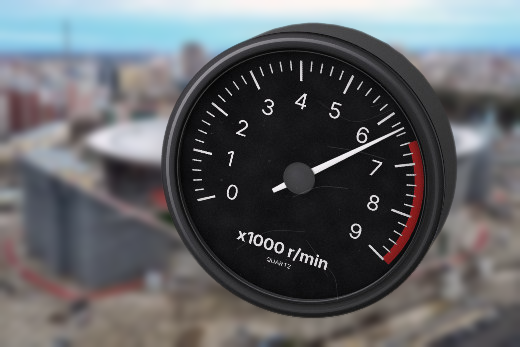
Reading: 6300; rpm
